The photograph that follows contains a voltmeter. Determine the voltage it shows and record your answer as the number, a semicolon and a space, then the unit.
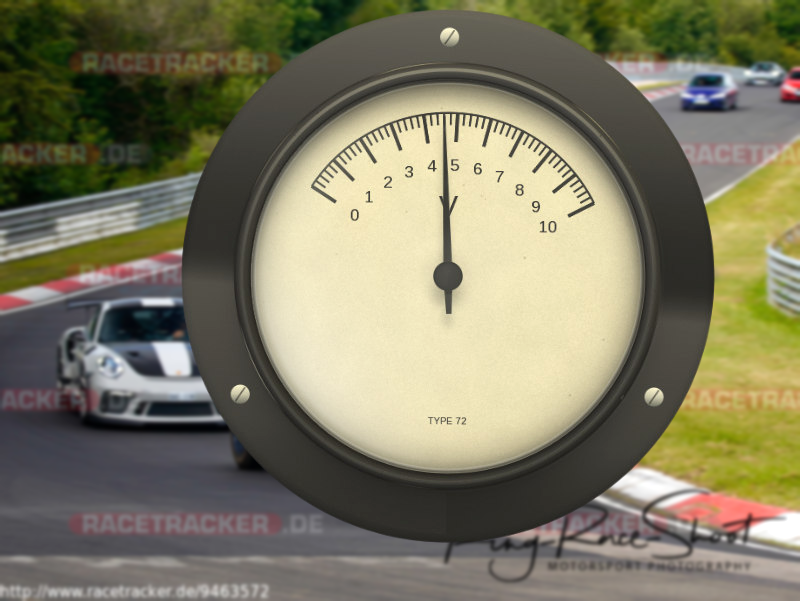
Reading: 4.6; V
